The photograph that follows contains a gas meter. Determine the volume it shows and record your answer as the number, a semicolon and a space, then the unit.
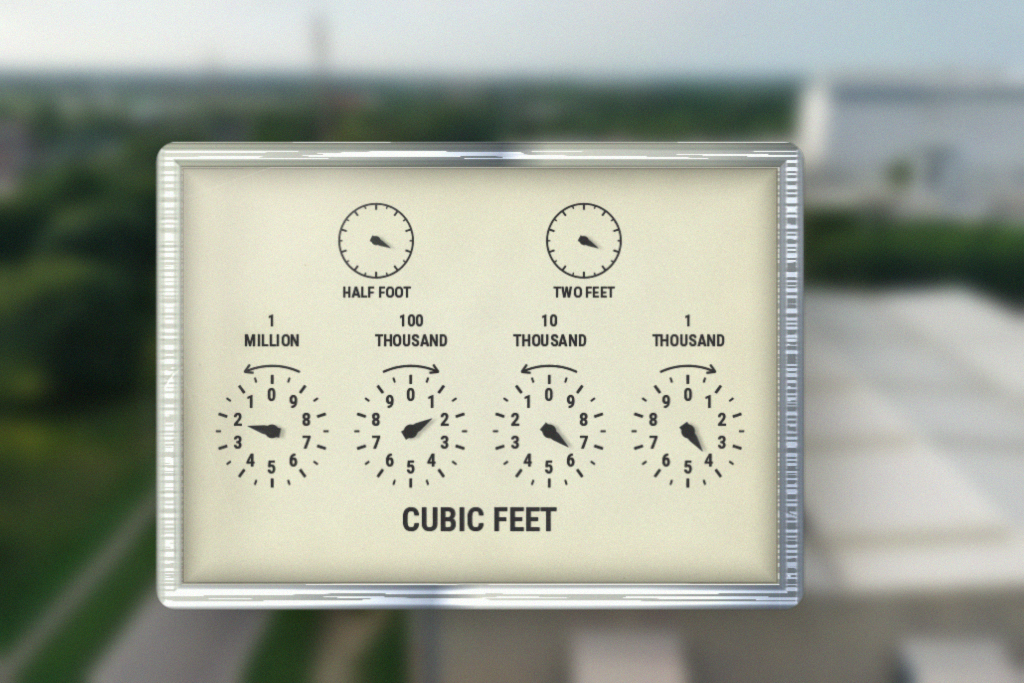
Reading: 216400; ft³
